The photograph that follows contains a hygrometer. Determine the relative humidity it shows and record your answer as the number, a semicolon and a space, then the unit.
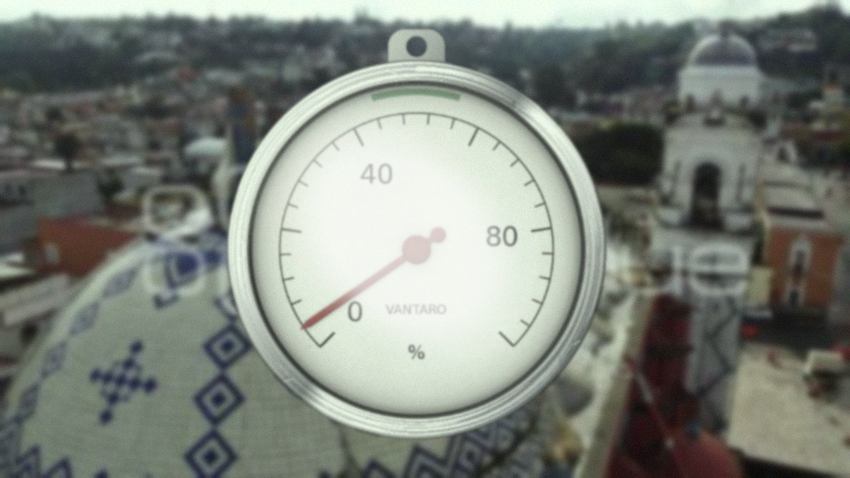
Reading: 4; %
